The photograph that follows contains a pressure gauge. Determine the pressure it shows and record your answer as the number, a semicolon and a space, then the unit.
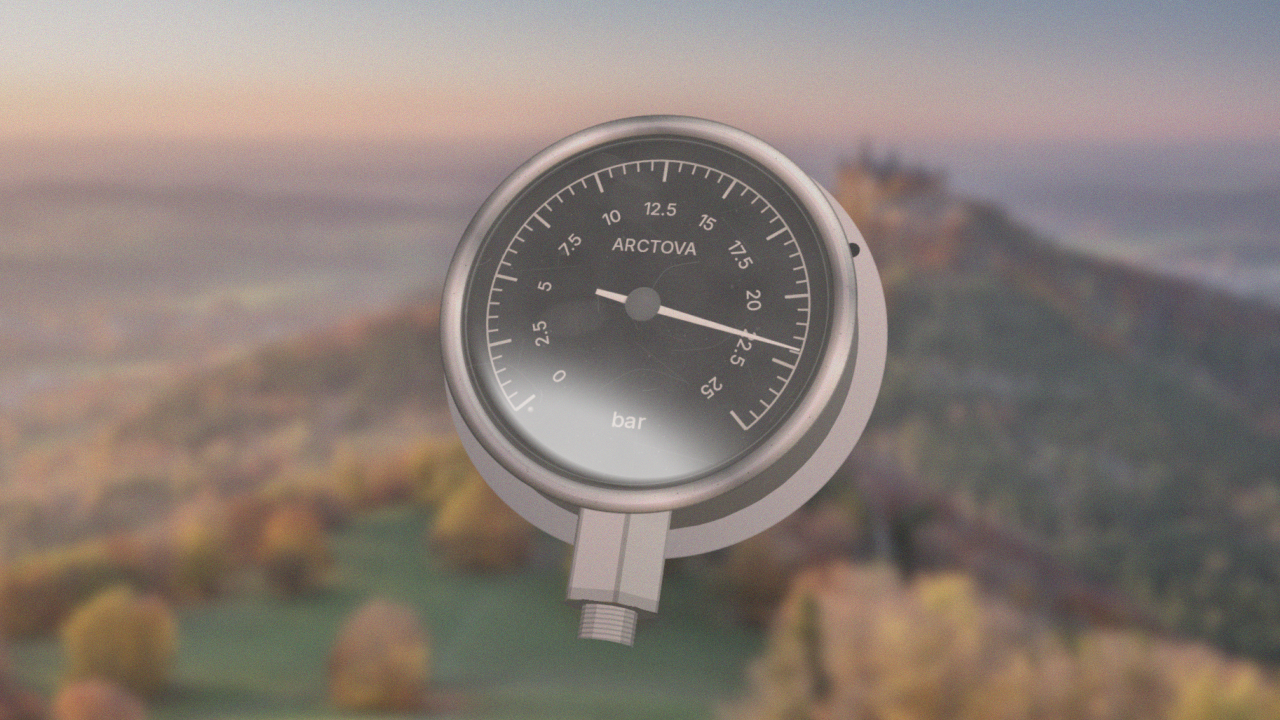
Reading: 22; bar
